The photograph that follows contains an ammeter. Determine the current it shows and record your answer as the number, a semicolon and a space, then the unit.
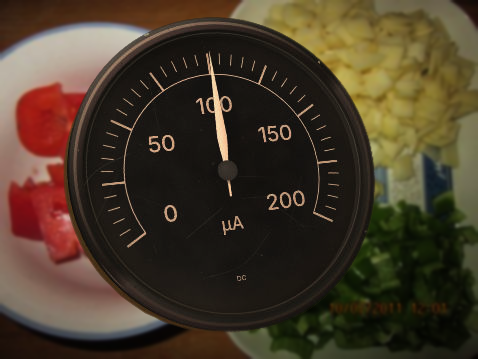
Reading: 100; µA
